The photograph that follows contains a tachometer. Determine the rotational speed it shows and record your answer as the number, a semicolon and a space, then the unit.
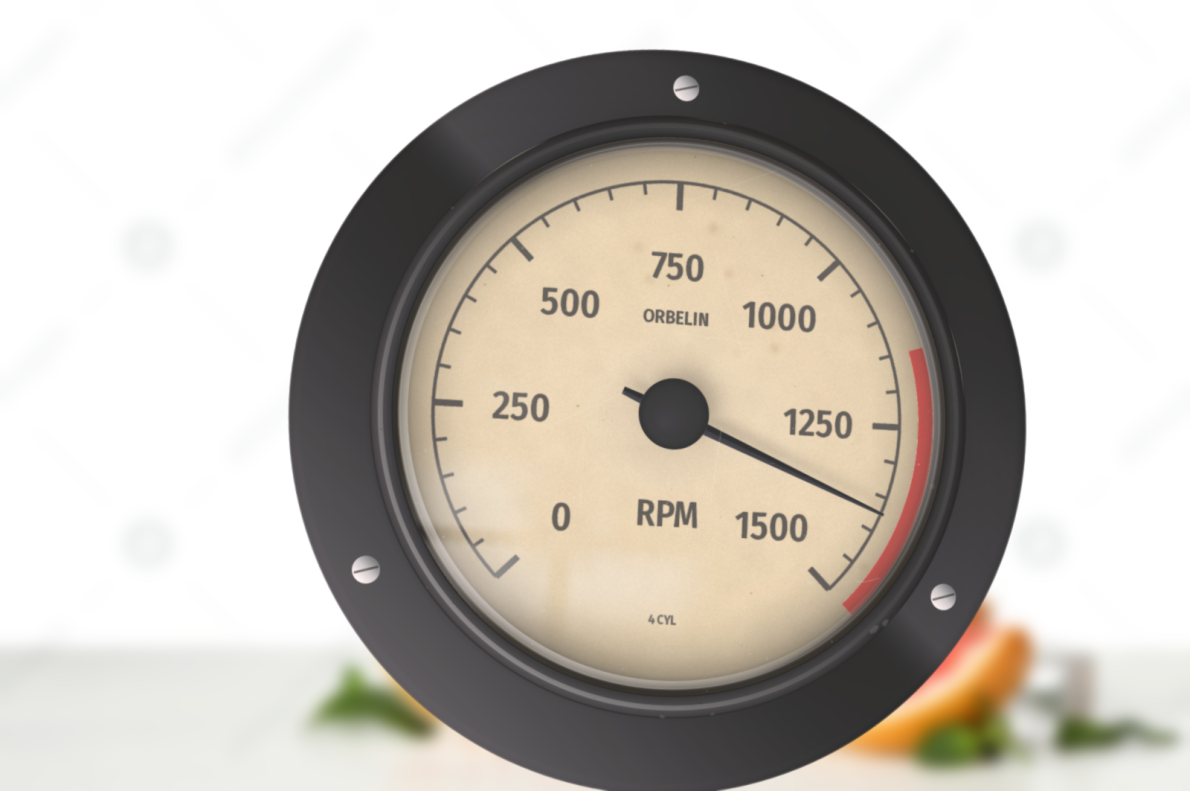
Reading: 1375; rpm
